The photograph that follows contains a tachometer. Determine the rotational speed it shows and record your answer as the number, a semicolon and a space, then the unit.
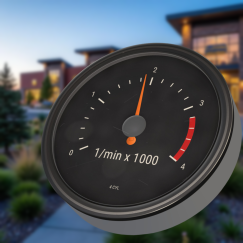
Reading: 1900; rpm
